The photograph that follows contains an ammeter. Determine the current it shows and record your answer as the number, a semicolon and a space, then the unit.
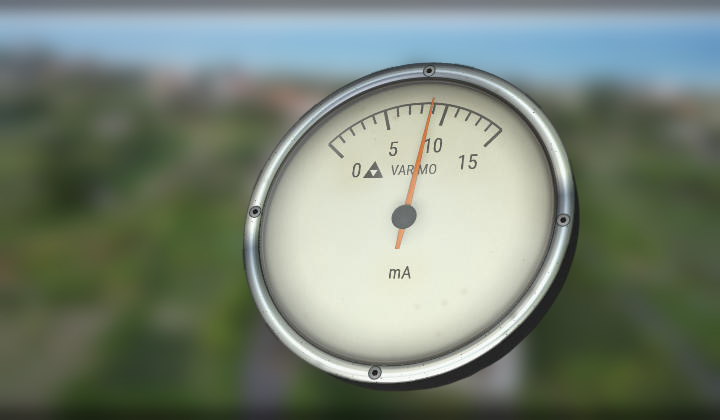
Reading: 9; mA
